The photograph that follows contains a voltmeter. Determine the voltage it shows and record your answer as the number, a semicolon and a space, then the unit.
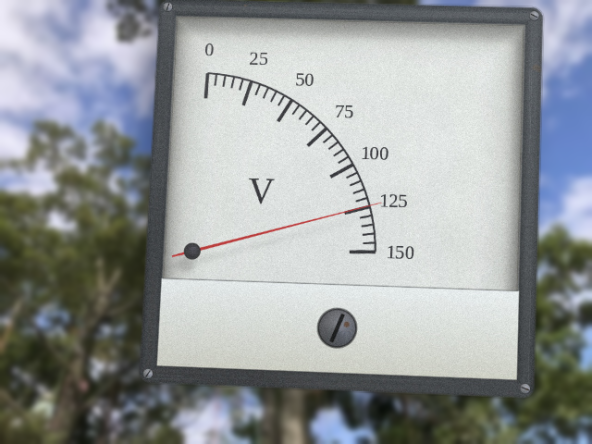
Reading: 125; V
